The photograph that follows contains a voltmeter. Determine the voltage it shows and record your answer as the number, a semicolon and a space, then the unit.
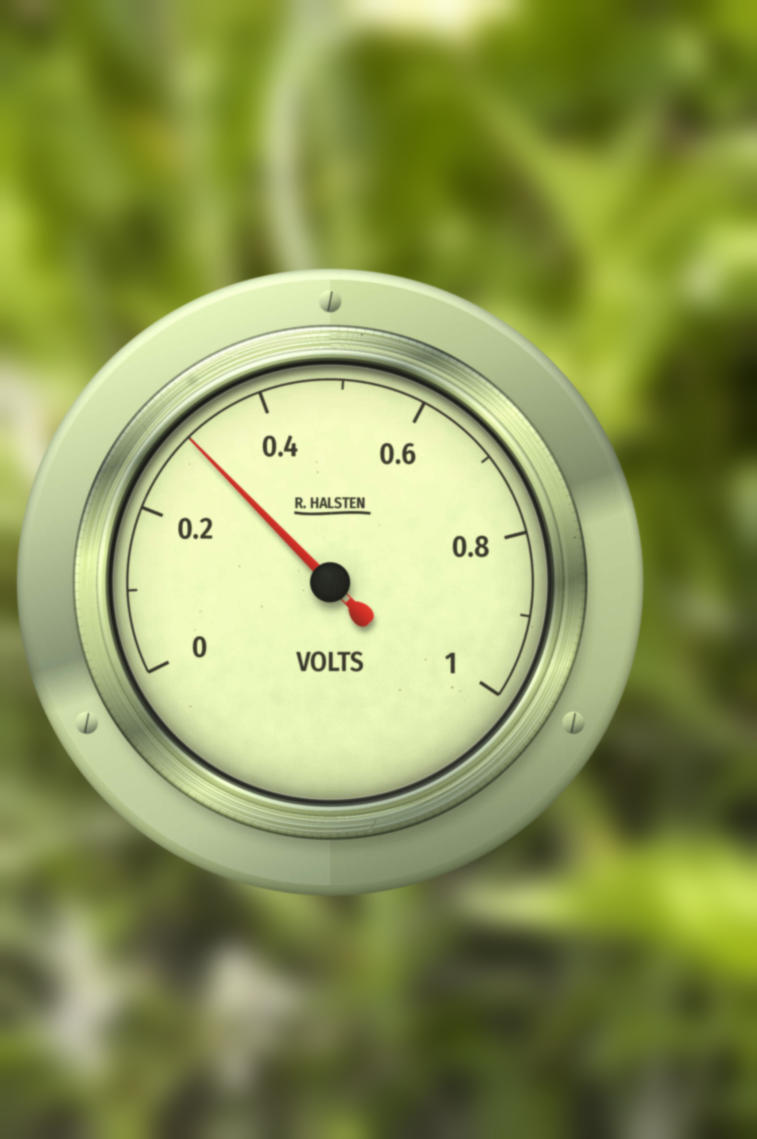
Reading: 0.3; V
